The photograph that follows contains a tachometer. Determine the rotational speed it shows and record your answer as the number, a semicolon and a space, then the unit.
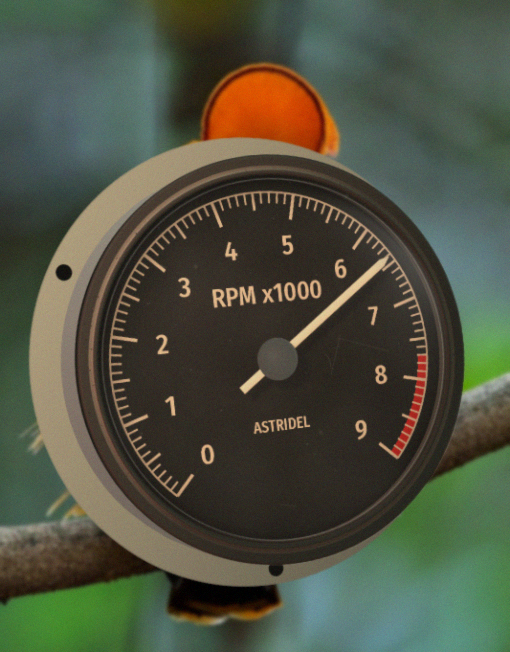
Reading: 6400; rpm
